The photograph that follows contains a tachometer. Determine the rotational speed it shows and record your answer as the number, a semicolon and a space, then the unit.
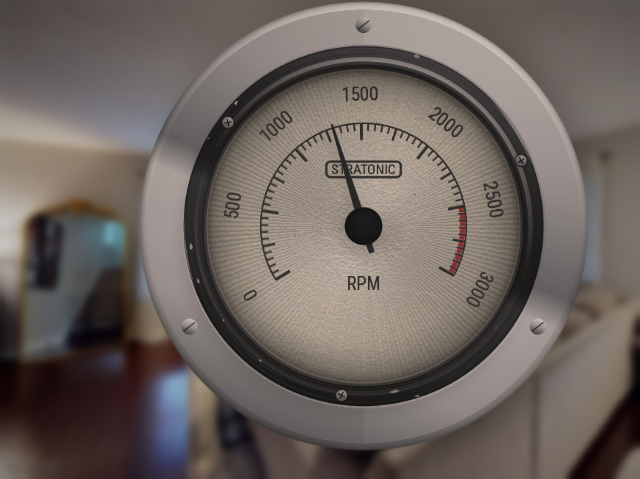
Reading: 1300; rpm
